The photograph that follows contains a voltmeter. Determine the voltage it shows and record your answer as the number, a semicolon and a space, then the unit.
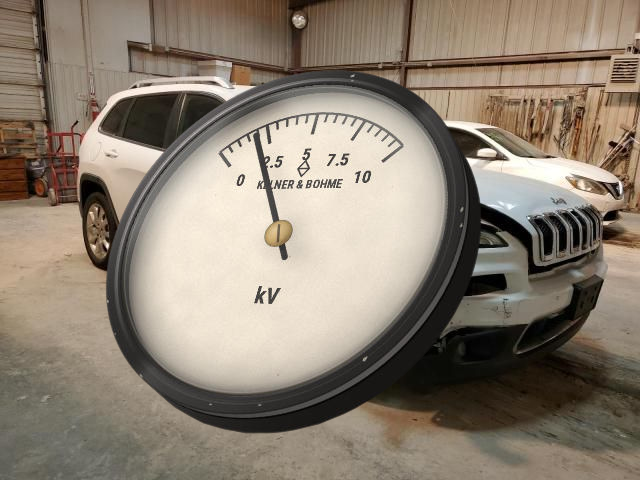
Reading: 2; kV
